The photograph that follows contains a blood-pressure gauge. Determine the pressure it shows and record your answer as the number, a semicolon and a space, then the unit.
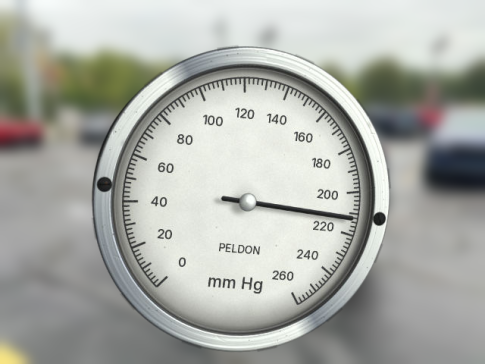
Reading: 212; mmHg
